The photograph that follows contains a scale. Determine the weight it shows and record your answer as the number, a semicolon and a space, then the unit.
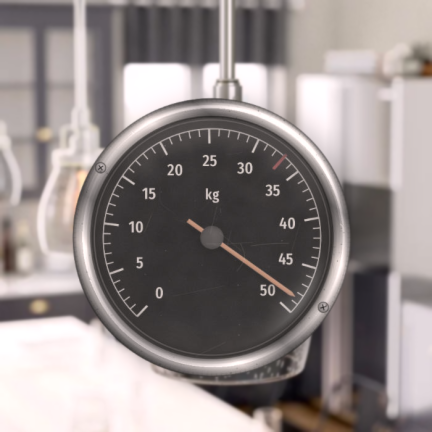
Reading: 48.5; kg
